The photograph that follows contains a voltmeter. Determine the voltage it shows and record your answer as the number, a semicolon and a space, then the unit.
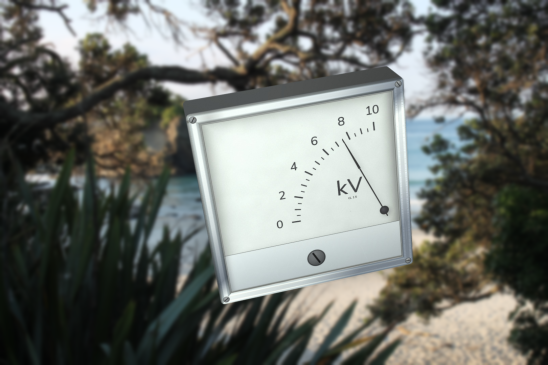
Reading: 7.5; kV
